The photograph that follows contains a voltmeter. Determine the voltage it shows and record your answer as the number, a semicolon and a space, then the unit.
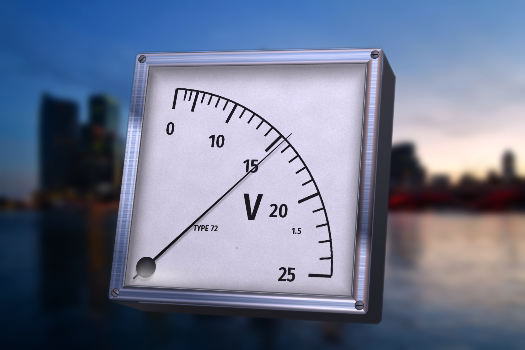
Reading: 15.5; V
